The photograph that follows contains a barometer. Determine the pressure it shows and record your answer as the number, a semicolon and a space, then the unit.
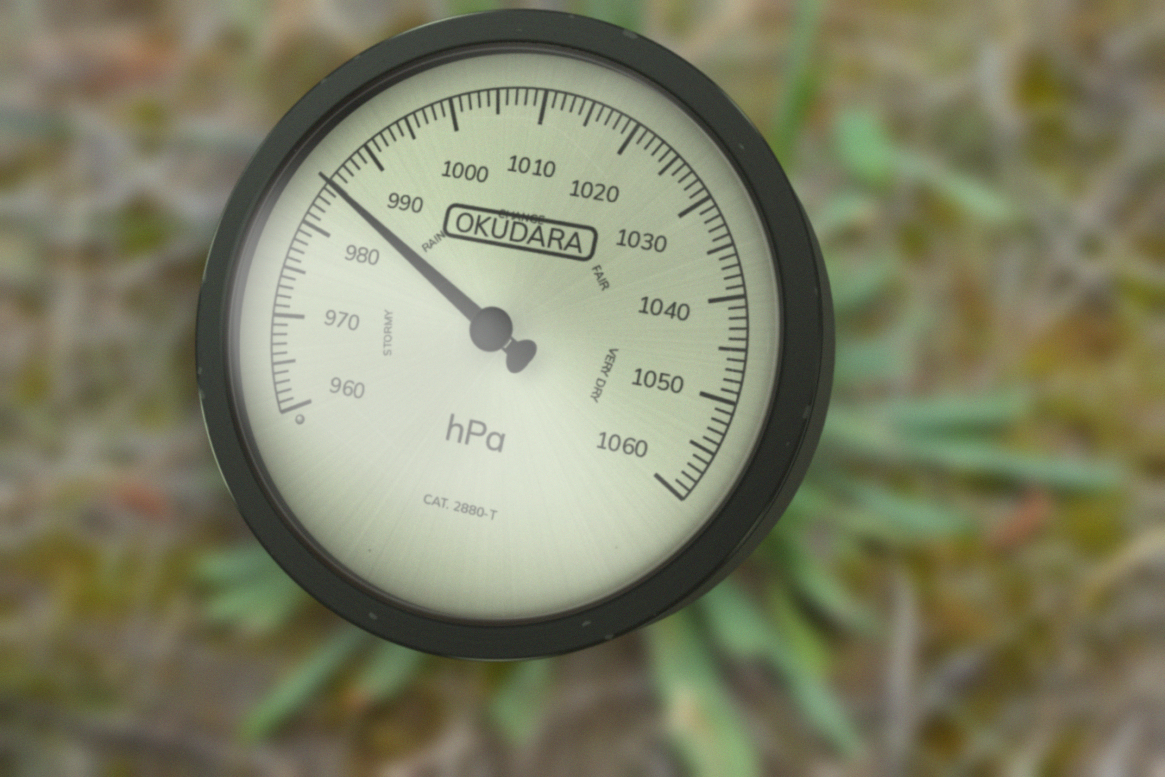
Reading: 985; hPa
